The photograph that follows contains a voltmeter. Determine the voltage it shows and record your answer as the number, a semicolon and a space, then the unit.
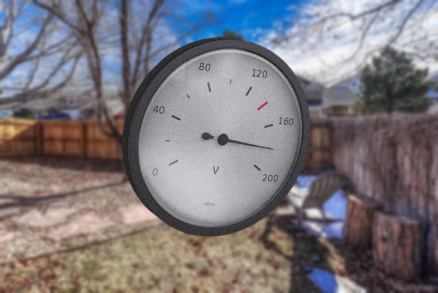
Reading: 180; V
